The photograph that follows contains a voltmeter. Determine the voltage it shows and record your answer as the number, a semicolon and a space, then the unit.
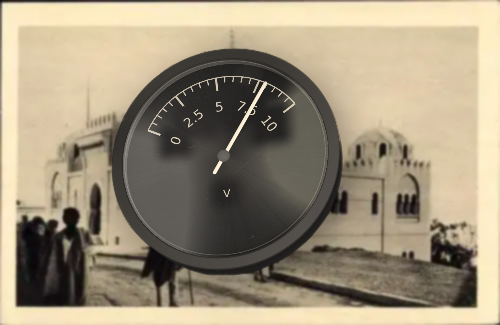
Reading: 8; V
